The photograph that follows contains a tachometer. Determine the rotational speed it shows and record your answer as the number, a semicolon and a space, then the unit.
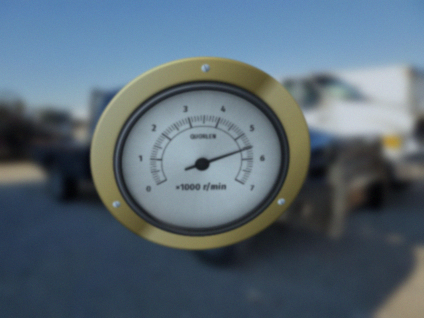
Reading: 5500; rpm
